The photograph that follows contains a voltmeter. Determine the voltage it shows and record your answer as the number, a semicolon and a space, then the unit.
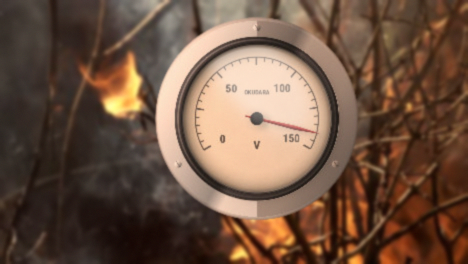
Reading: 140; V
